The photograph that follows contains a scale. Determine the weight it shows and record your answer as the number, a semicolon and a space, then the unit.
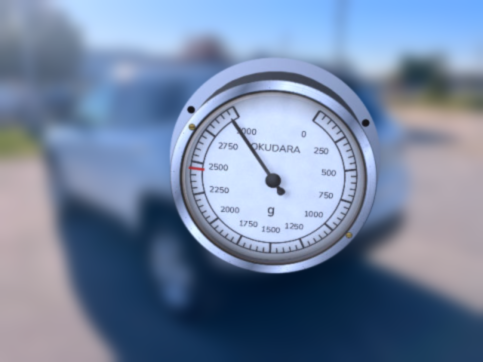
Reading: 2950; g
